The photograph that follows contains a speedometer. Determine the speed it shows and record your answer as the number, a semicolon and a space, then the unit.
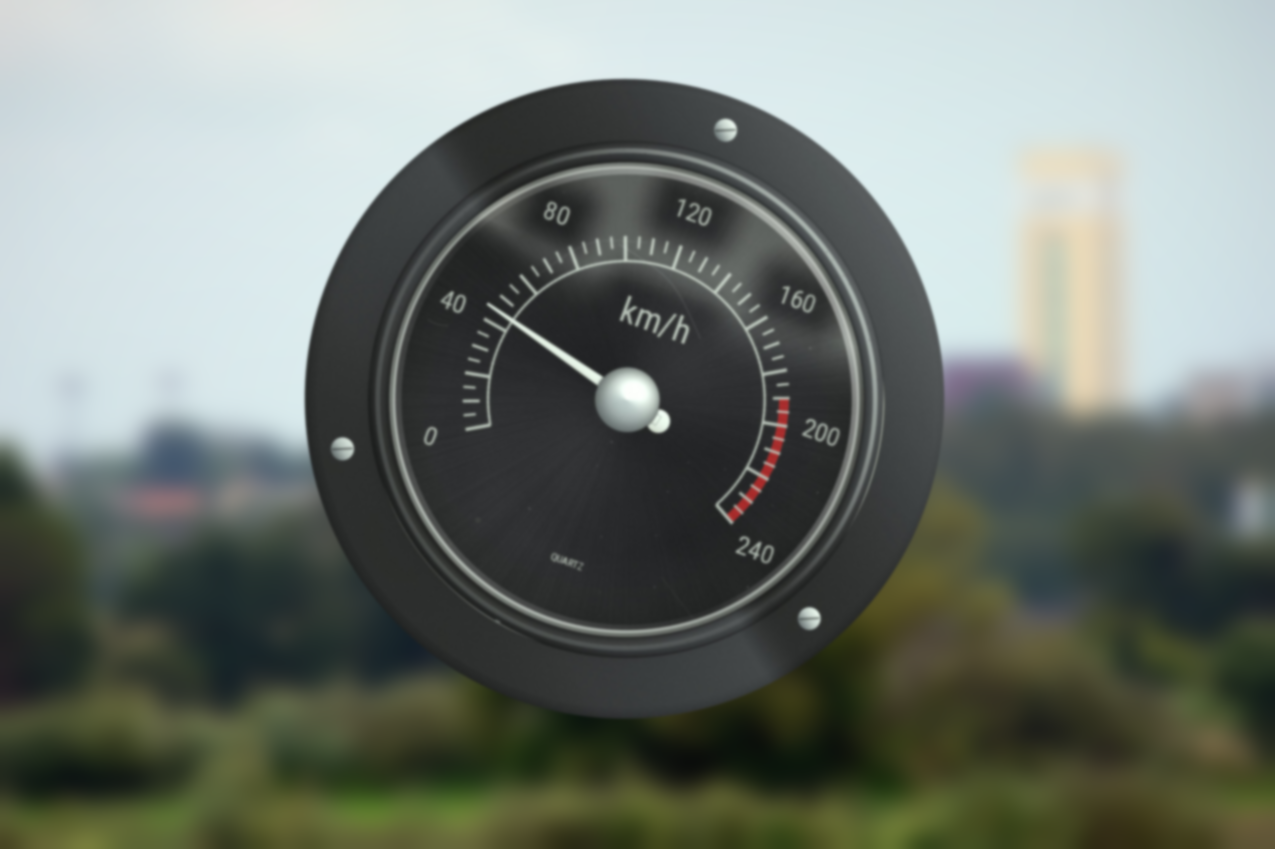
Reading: 45; km/h
